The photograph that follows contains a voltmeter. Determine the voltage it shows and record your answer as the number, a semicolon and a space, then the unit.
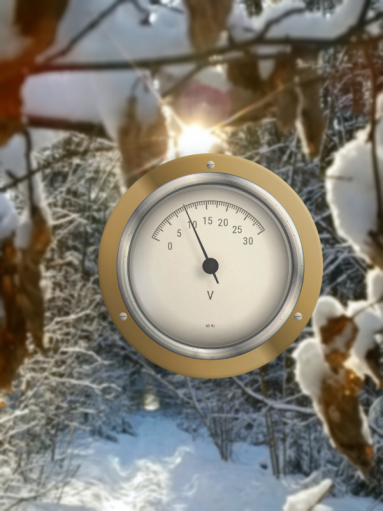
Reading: 10; V
